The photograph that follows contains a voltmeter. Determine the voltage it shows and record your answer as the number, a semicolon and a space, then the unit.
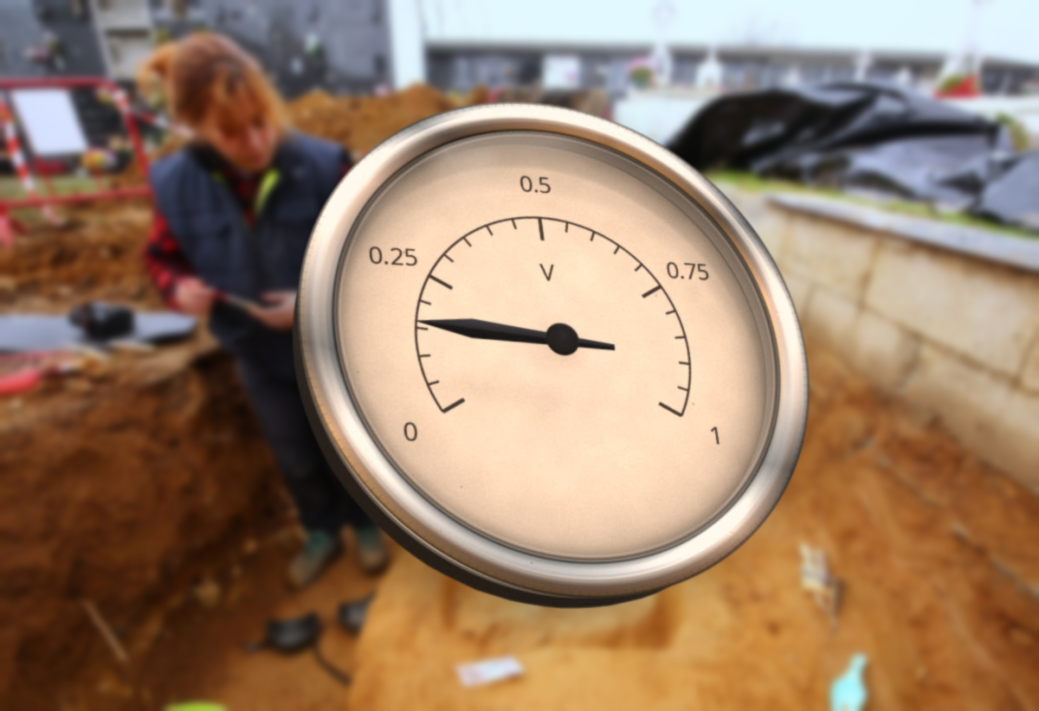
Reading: 0.15; V
